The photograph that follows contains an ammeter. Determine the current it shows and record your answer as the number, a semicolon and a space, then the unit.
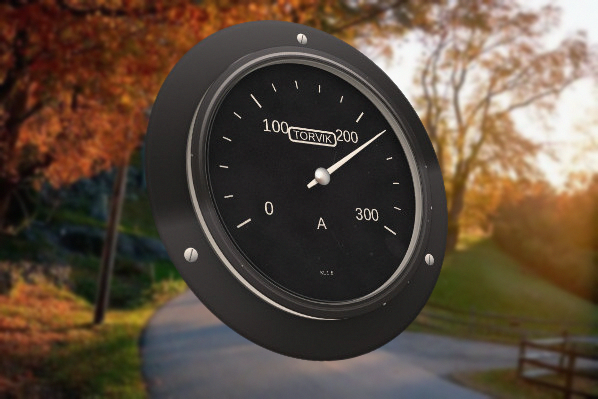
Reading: 220; A
